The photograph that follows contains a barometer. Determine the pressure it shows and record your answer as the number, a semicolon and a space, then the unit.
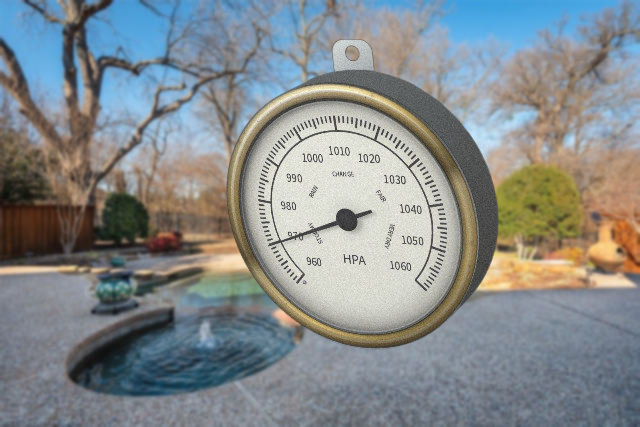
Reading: 970; hPa
